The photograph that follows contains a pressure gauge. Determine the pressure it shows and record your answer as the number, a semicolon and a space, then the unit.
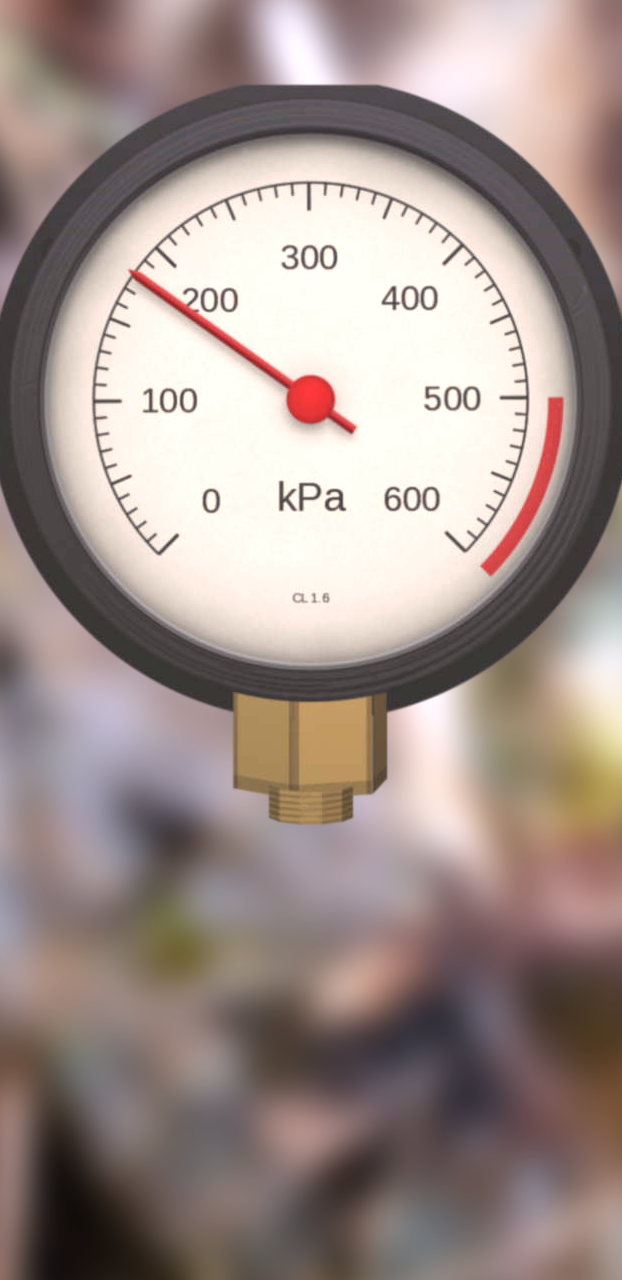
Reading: 180; kPa
